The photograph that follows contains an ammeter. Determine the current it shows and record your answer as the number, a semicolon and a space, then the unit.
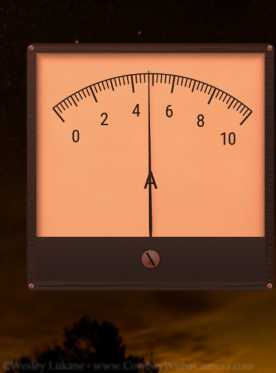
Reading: 4.8; A
